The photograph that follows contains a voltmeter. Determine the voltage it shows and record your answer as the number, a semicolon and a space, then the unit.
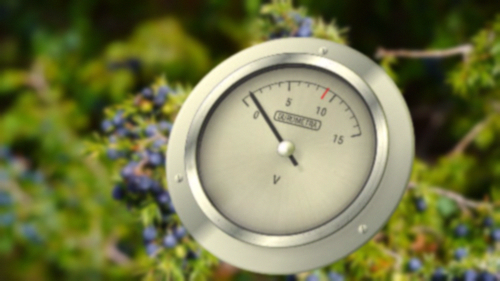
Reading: 1; V
